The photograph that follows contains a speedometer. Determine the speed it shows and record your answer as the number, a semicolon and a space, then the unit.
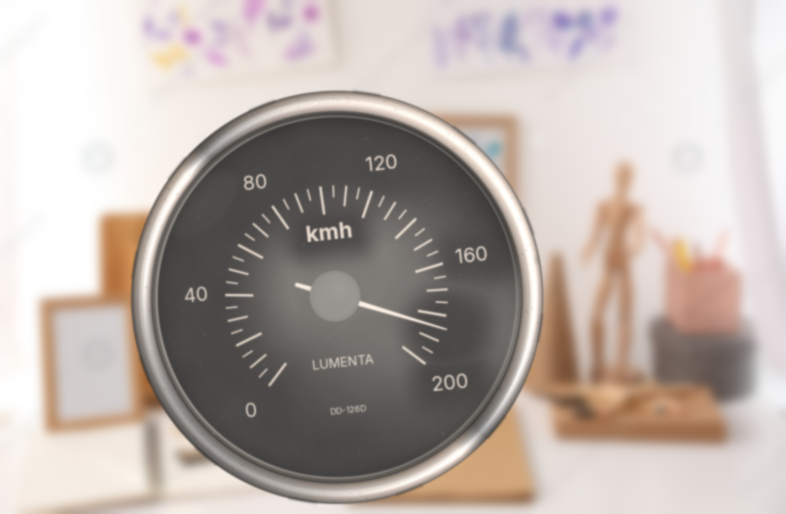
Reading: 185; km/h
